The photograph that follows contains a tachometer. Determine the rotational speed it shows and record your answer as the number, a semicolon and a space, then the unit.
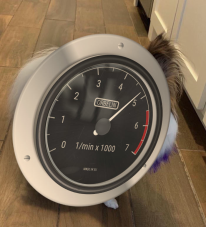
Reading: 4750; rpm
